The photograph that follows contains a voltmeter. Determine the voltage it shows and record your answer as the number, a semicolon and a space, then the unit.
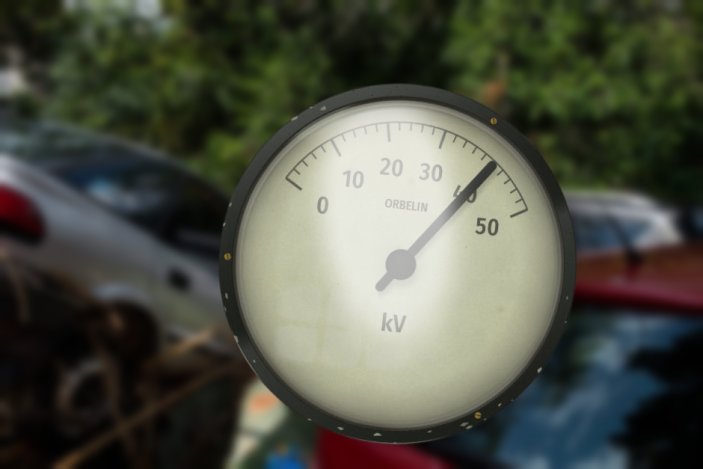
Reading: 40; kV
